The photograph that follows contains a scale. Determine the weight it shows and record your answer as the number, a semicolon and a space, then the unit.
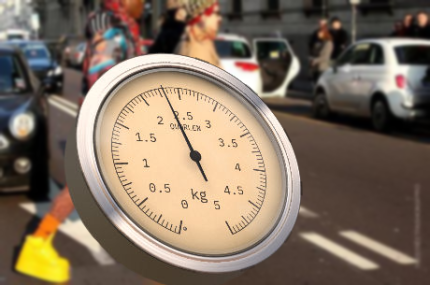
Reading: 2.25; kg
